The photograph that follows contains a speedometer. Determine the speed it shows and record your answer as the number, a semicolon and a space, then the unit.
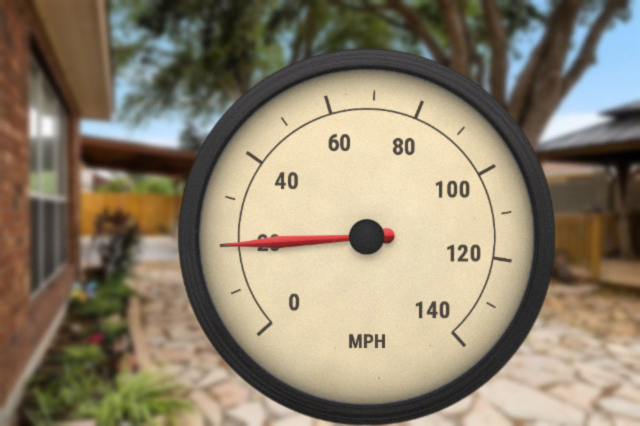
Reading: 20; mph
